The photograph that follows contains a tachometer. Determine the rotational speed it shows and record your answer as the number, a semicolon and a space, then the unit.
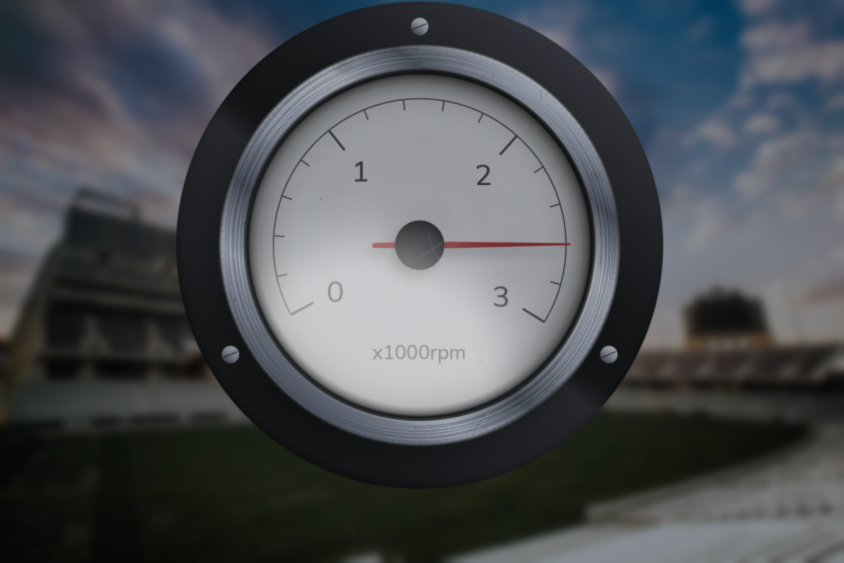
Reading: 2600; rpm
